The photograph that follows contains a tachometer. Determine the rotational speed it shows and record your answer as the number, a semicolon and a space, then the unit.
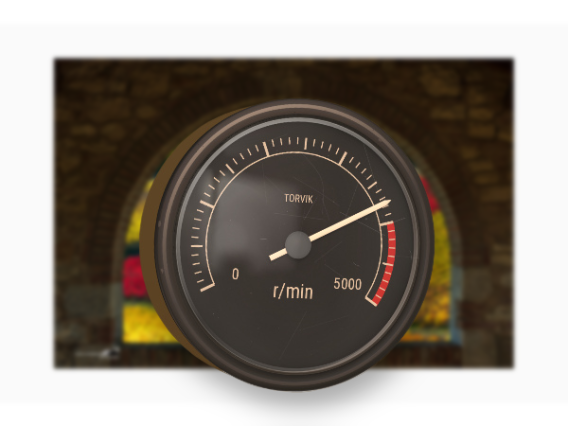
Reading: 3750; rpm
